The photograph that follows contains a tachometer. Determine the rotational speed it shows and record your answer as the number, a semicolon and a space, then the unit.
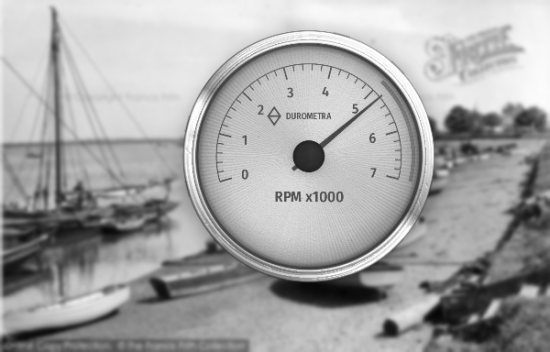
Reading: 5200; rpm
